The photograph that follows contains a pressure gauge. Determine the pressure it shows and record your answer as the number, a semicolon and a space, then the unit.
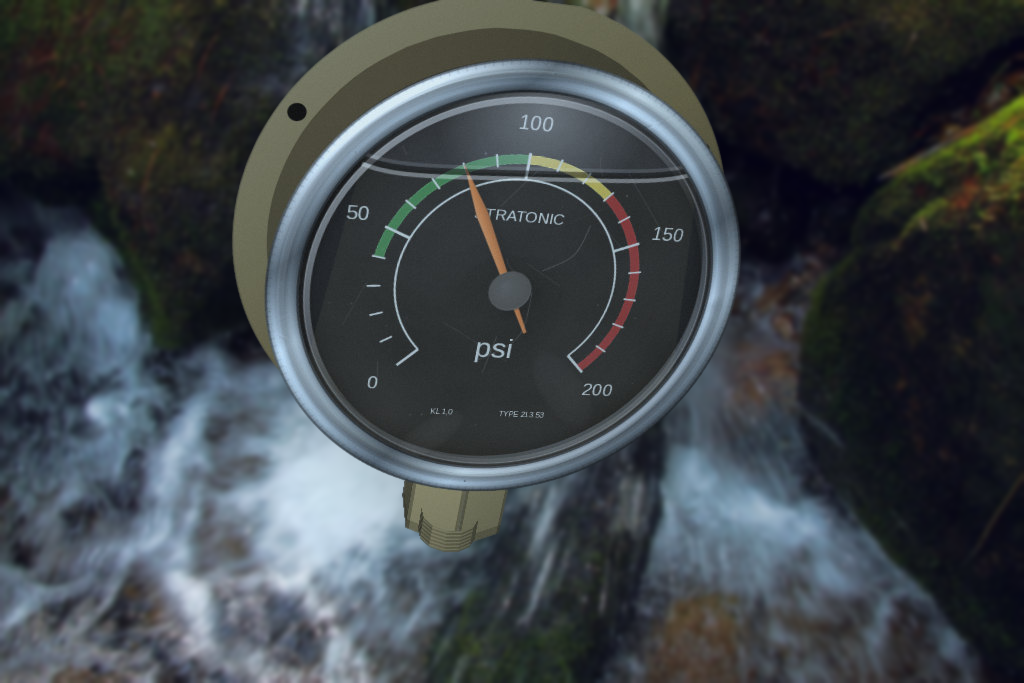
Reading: 80; psi
